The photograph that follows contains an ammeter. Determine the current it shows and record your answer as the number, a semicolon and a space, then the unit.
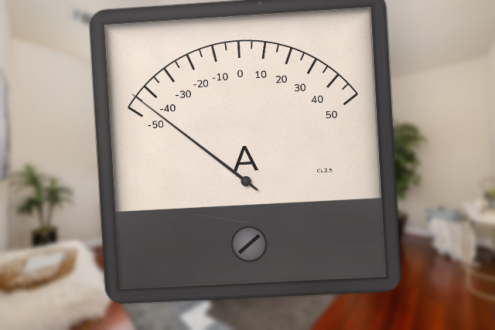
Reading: -45; A
